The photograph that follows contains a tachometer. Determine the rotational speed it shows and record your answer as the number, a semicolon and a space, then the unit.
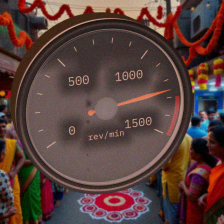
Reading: 1250; rpm
